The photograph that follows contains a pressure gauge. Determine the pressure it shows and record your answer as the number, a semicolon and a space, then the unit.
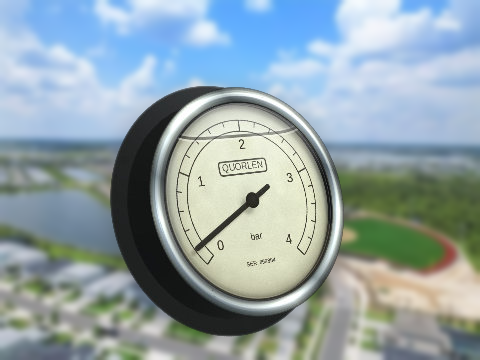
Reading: 0.2; bar
